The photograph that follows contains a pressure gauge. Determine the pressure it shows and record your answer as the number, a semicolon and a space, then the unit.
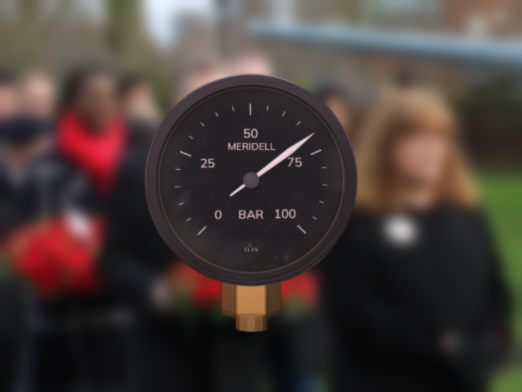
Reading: 70; bar
